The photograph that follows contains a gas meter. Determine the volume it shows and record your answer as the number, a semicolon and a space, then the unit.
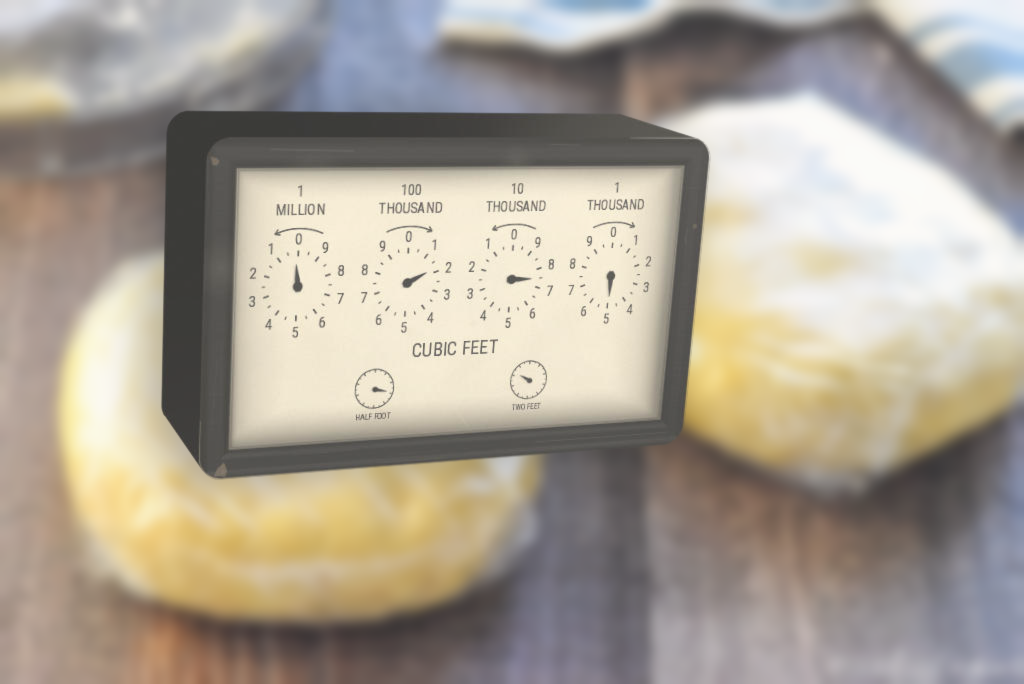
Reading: 17500; ft³
